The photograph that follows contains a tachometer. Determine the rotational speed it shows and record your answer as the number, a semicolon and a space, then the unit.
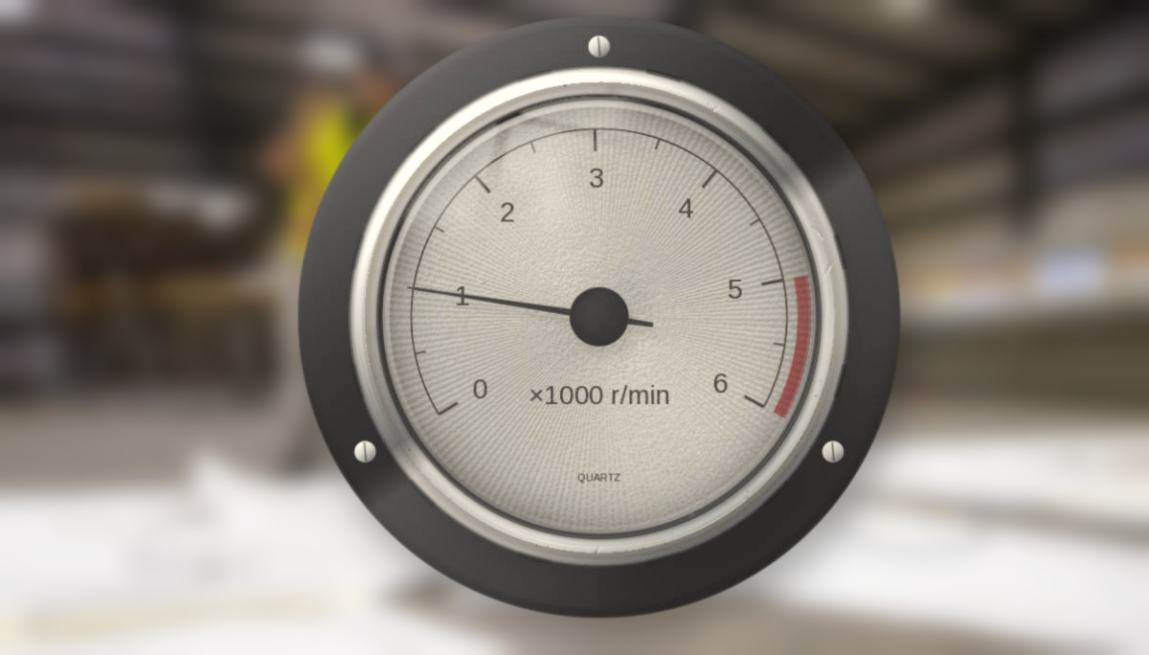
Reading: 1000; rpm
